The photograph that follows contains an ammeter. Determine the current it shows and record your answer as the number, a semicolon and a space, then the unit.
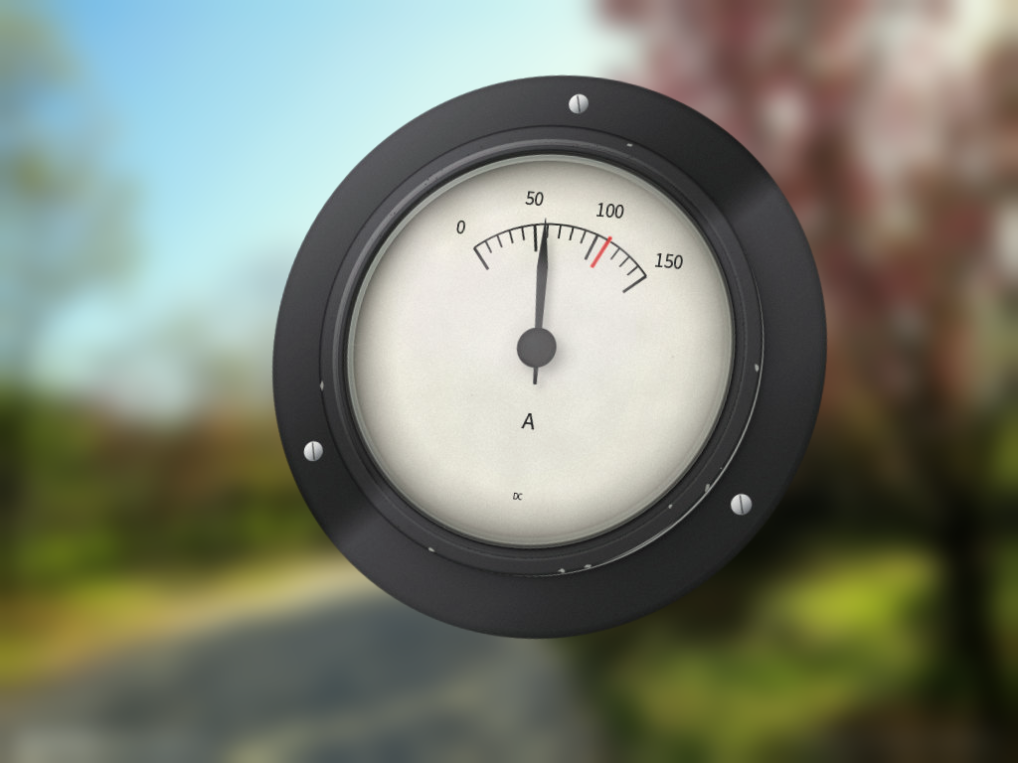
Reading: 60; A
